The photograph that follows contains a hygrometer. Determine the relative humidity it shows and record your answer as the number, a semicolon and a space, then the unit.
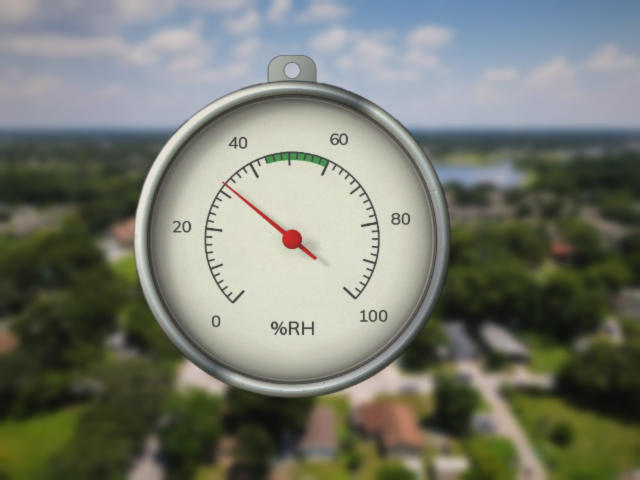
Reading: 32; %
